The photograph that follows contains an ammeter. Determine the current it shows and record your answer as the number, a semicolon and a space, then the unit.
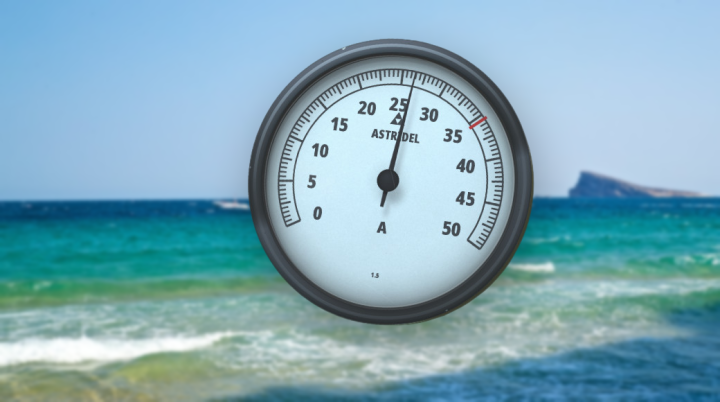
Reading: 26.5; A
